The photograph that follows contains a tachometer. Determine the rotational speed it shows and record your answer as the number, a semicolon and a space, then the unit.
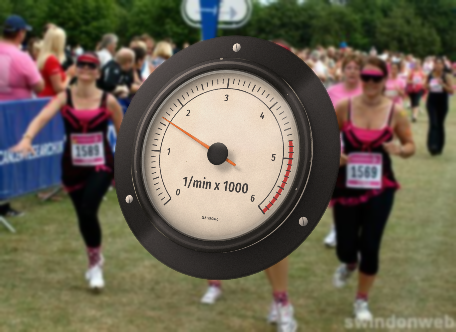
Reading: 1600; rpm
